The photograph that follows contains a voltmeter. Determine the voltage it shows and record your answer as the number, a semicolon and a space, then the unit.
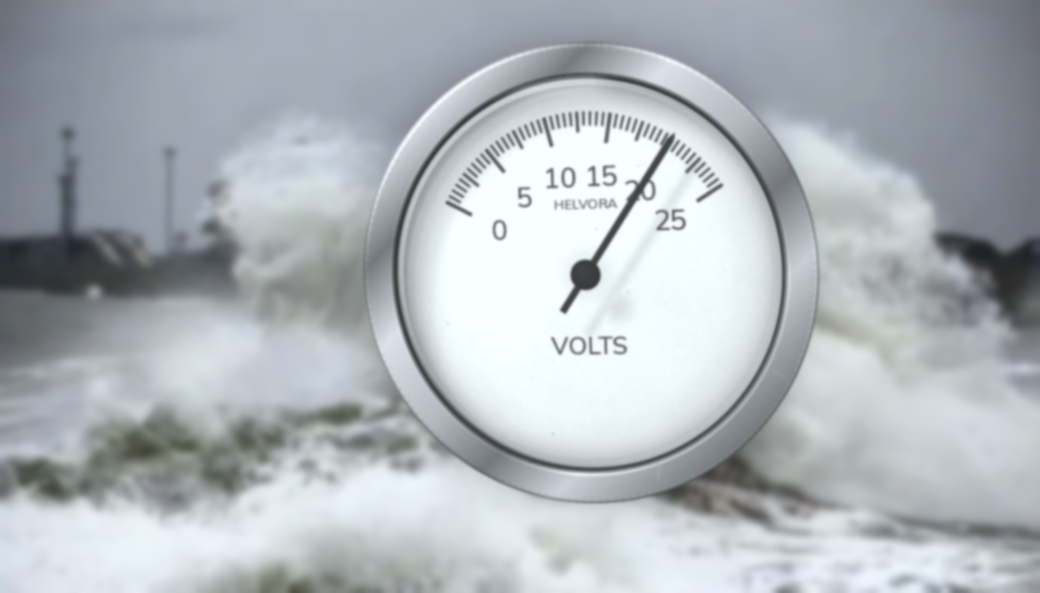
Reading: 20; V
